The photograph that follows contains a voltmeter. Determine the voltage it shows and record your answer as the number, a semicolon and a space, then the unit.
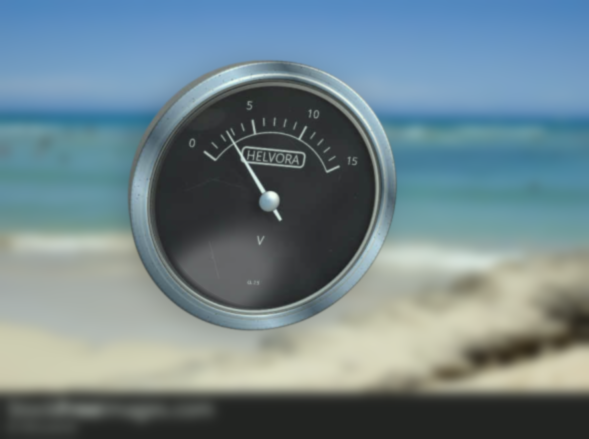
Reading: 2.5; V
